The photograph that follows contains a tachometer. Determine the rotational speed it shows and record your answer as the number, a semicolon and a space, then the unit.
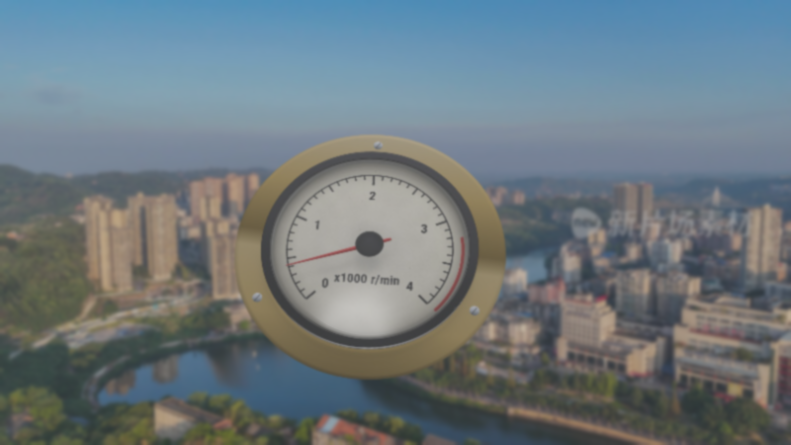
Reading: 400; rpm
